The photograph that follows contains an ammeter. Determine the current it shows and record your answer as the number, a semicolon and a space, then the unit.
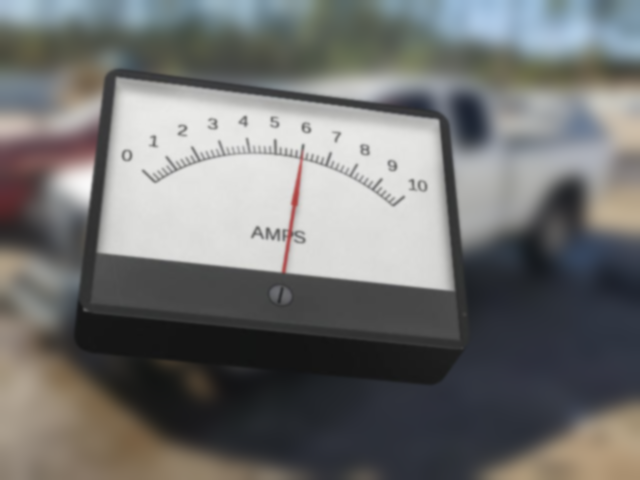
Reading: 6; A
